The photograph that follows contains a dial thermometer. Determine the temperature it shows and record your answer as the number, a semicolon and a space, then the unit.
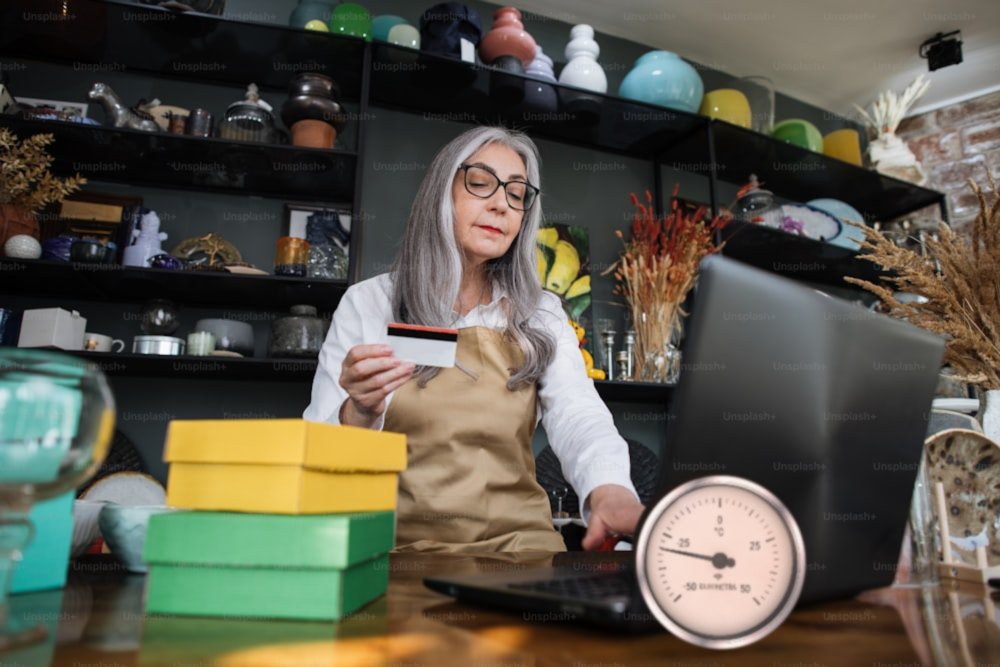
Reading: -30; °C
